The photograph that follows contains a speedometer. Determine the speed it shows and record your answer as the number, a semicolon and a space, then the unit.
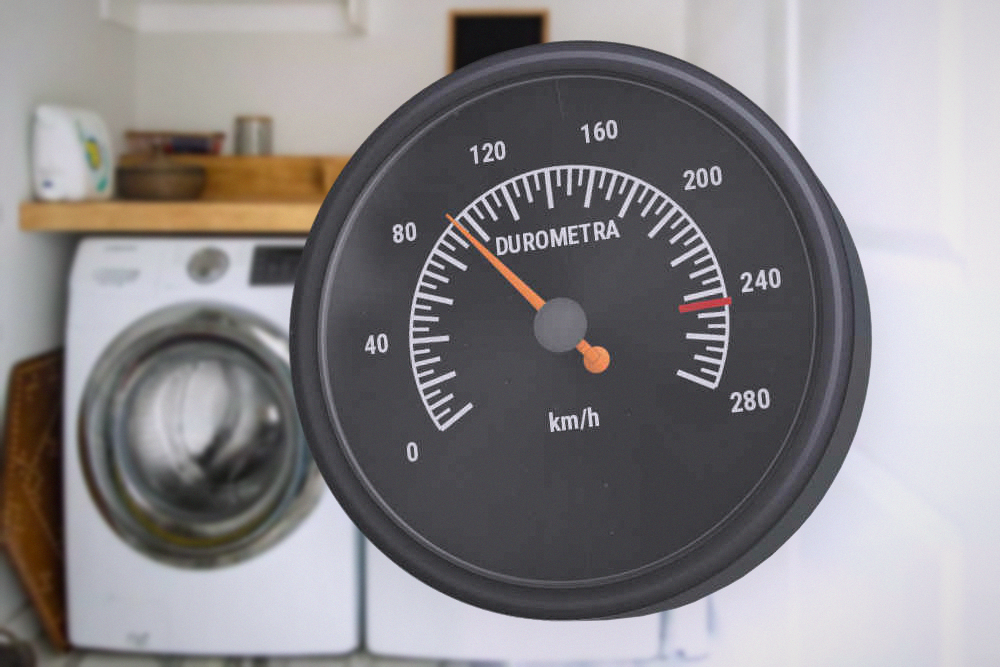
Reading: 95; km/h
